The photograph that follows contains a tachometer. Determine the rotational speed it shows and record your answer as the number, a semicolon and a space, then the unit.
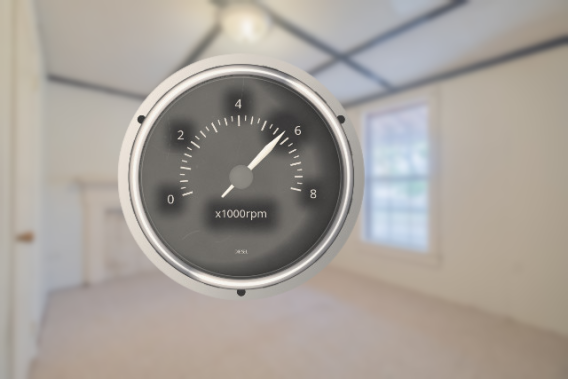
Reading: 5750; rpm
